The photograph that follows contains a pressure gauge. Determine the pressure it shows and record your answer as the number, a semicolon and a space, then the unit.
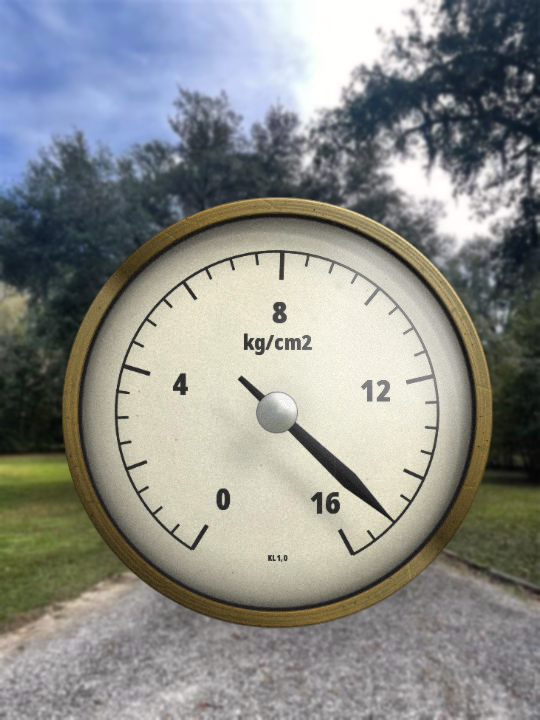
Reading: 15; kg/cm²
